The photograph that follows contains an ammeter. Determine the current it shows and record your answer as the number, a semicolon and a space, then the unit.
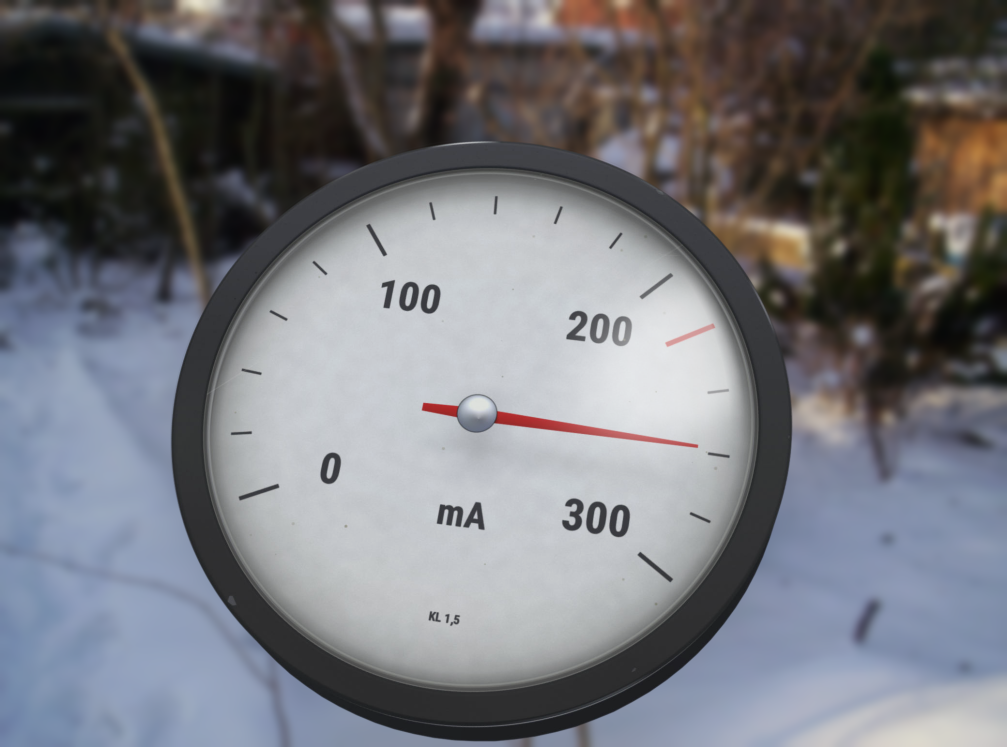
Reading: 260; mA
